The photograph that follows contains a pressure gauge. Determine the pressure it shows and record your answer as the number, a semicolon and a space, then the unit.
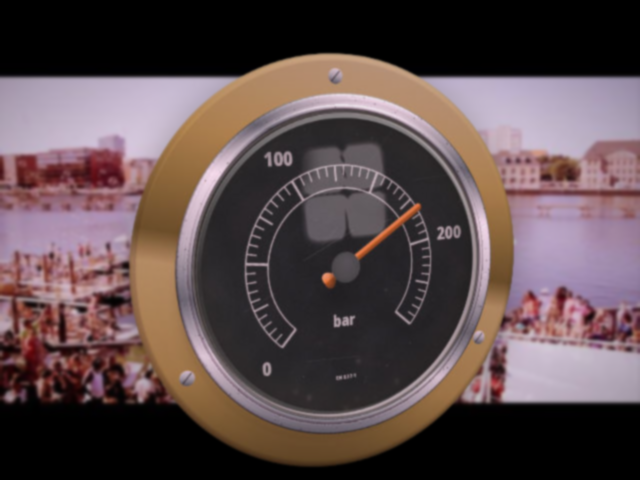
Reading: 180; bar
